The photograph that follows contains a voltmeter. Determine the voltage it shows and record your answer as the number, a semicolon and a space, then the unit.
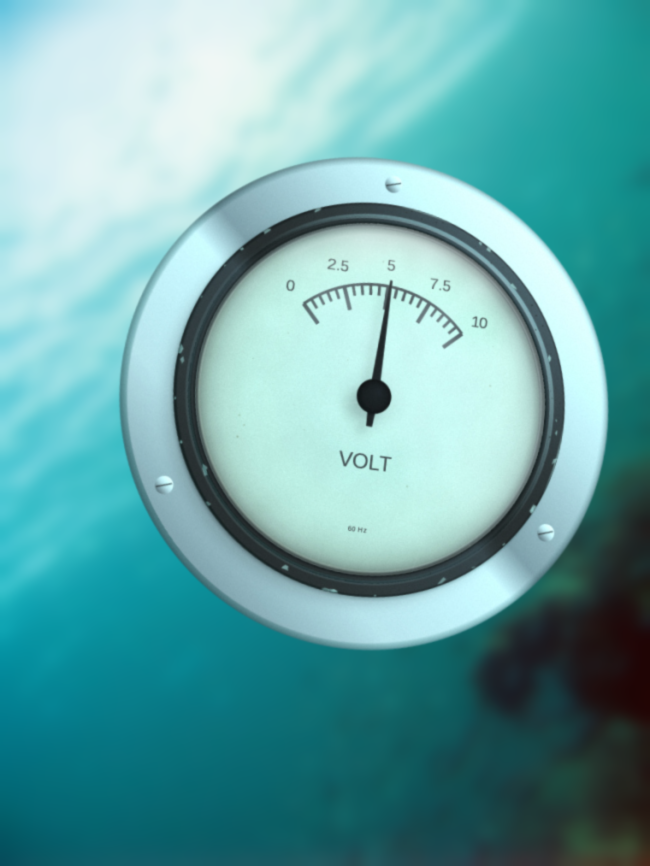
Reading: 5; V
